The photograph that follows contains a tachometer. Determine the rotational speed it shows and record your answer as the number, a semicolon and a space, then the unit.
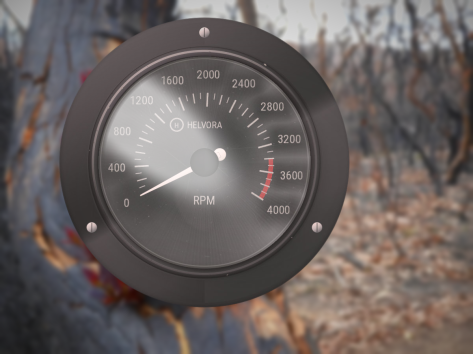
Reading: 0; rpm
